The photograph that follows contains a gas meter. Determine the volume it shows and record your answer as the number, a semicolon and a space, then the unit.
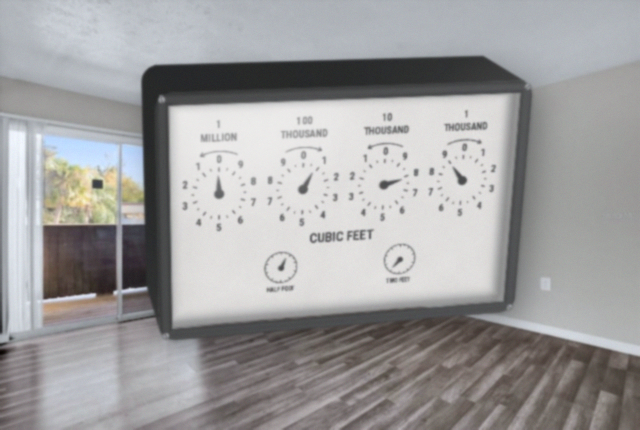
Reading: 7900; ft³
